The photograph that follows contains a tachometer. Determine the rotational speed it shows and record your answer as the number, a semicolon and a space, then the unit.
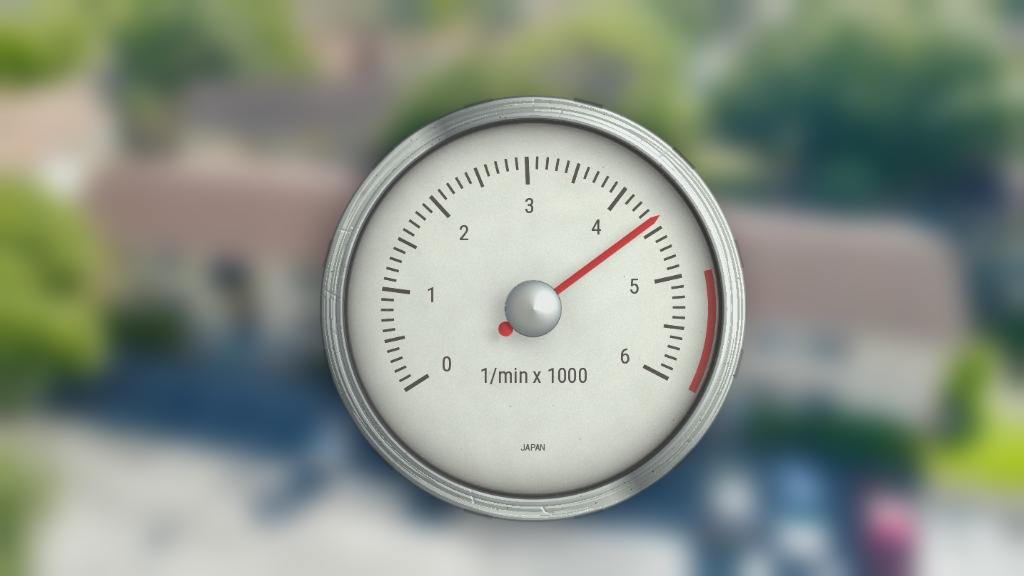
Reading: 4400; rpm
